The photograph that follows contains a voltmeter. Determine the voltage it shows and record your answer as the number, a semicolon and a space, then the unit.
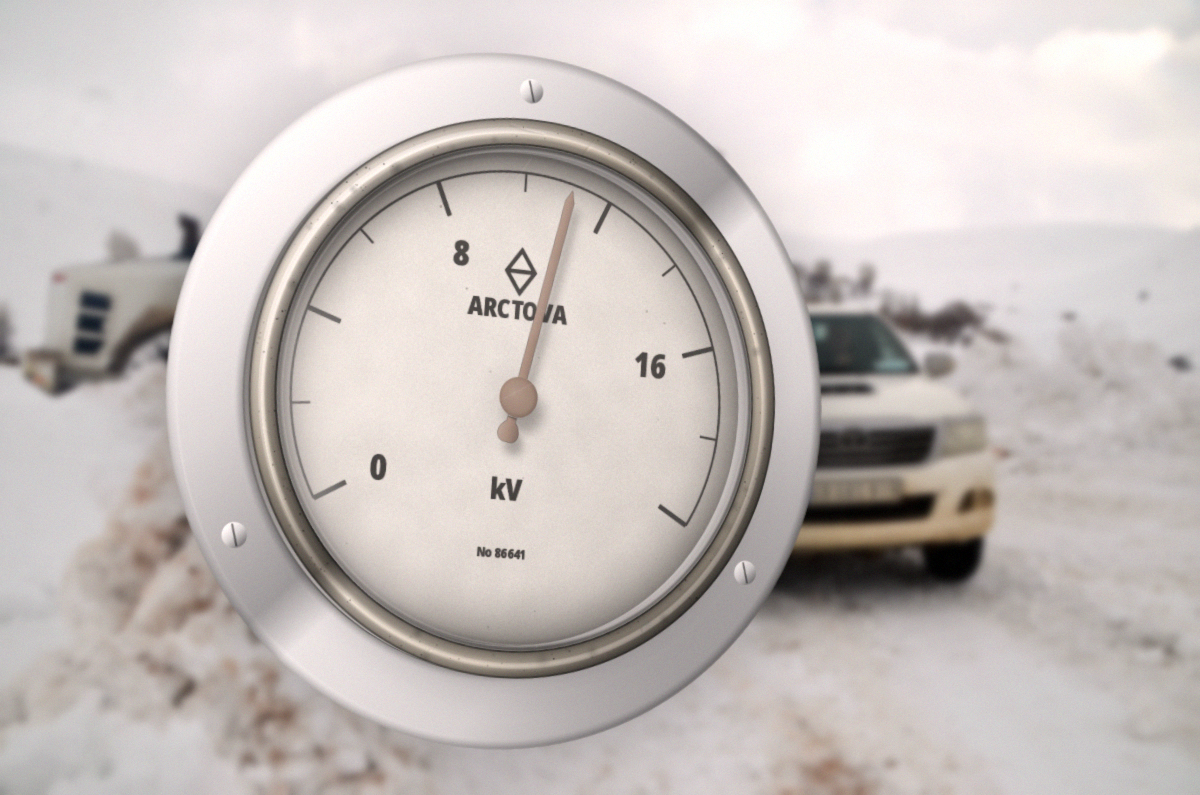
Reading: 11; kV
